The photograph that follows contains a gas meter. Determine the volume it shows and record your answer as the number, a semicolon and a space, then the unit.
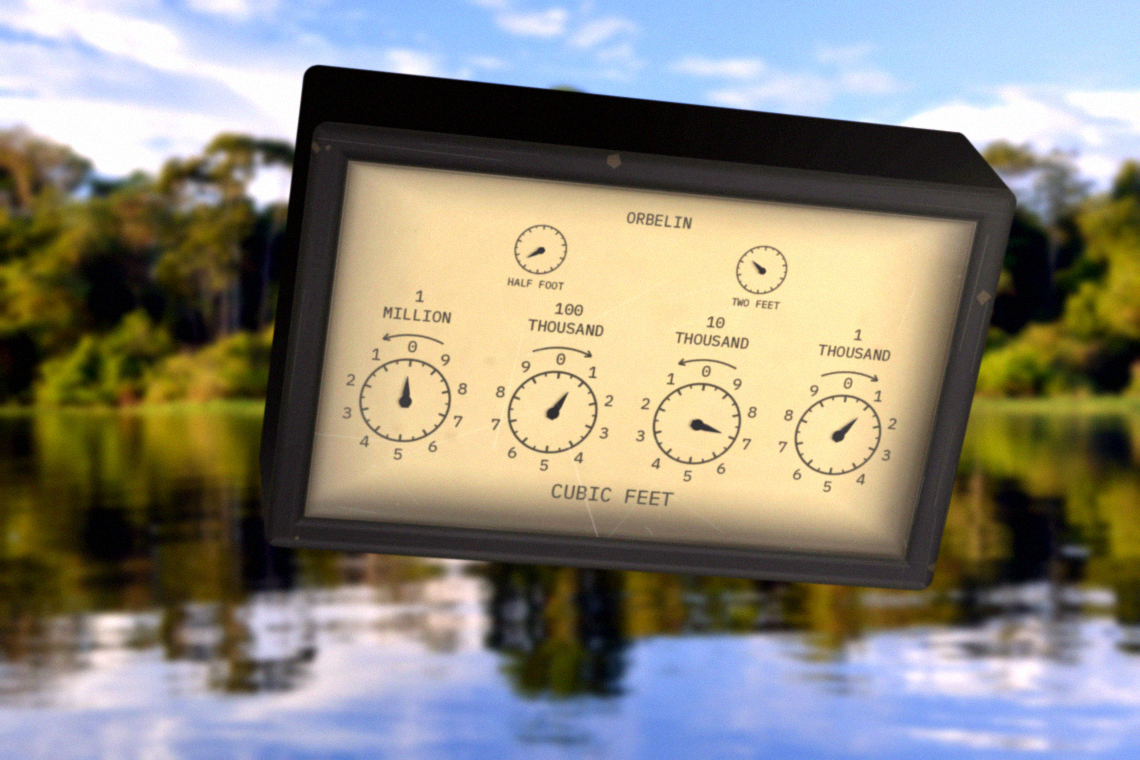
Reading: 7100; ft³
